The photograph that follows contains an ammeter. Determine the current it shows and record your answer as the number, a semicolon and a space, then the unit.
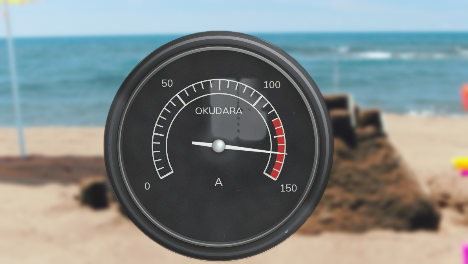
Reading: 135; A
